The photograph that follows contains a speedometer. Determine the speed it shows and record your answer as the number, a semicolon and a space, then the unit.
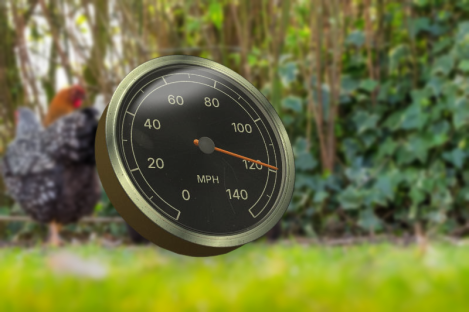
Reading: 120; mph
